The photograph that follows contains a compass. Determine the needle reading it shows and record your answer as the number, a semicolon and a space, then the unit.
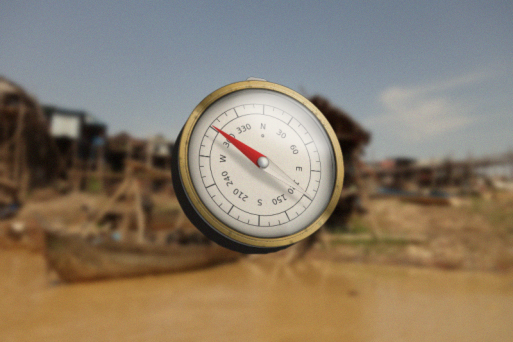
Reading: 300; °
